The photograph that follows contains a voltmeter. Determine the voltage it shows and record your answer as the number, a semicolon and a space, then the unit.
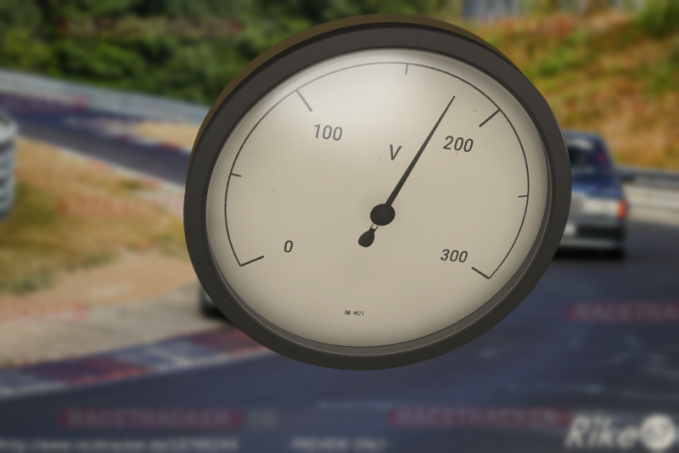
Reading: 175; V
